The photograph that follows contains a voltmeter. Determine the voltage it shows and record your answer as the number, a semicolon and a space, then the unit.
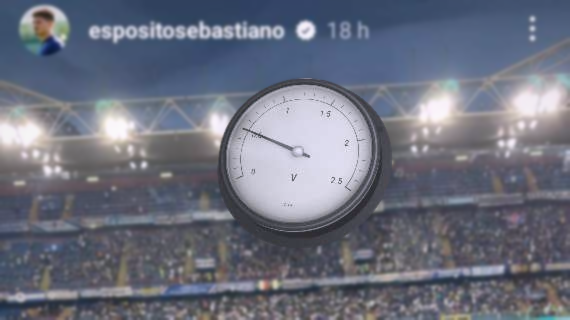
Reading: 0.5; V
